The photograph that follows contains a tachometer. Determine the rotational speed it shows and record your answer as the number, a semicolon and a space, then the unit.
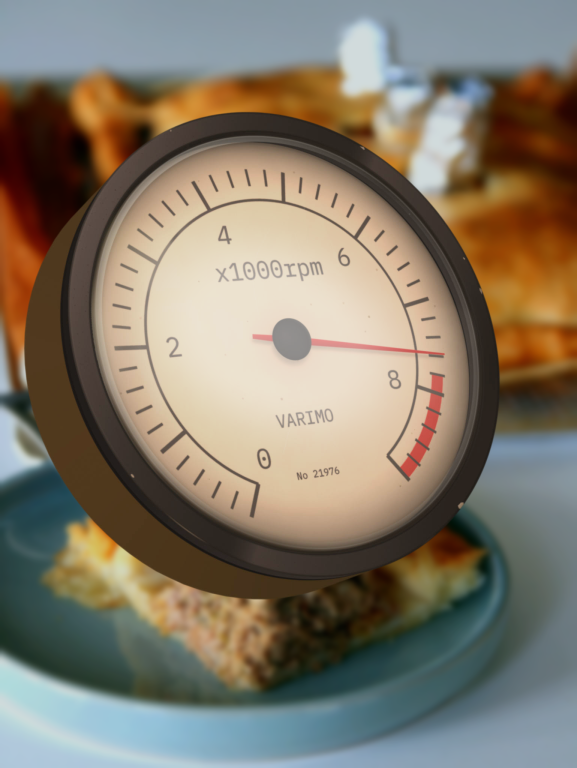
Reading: 7600; rpm
